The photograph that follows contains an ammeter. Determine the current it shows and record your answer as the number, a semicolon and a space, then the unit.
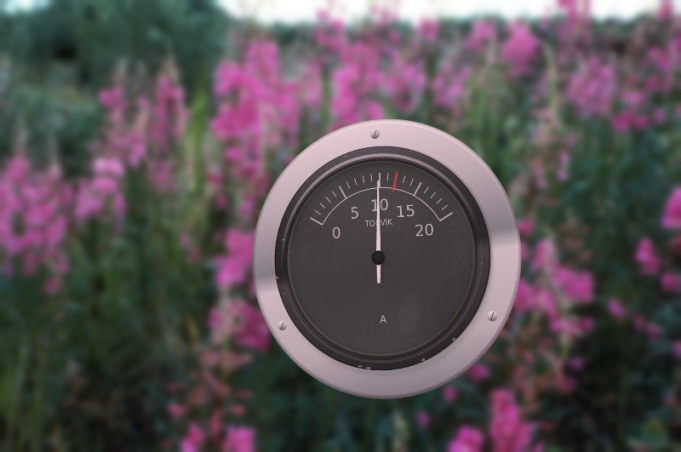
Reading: 10; A
